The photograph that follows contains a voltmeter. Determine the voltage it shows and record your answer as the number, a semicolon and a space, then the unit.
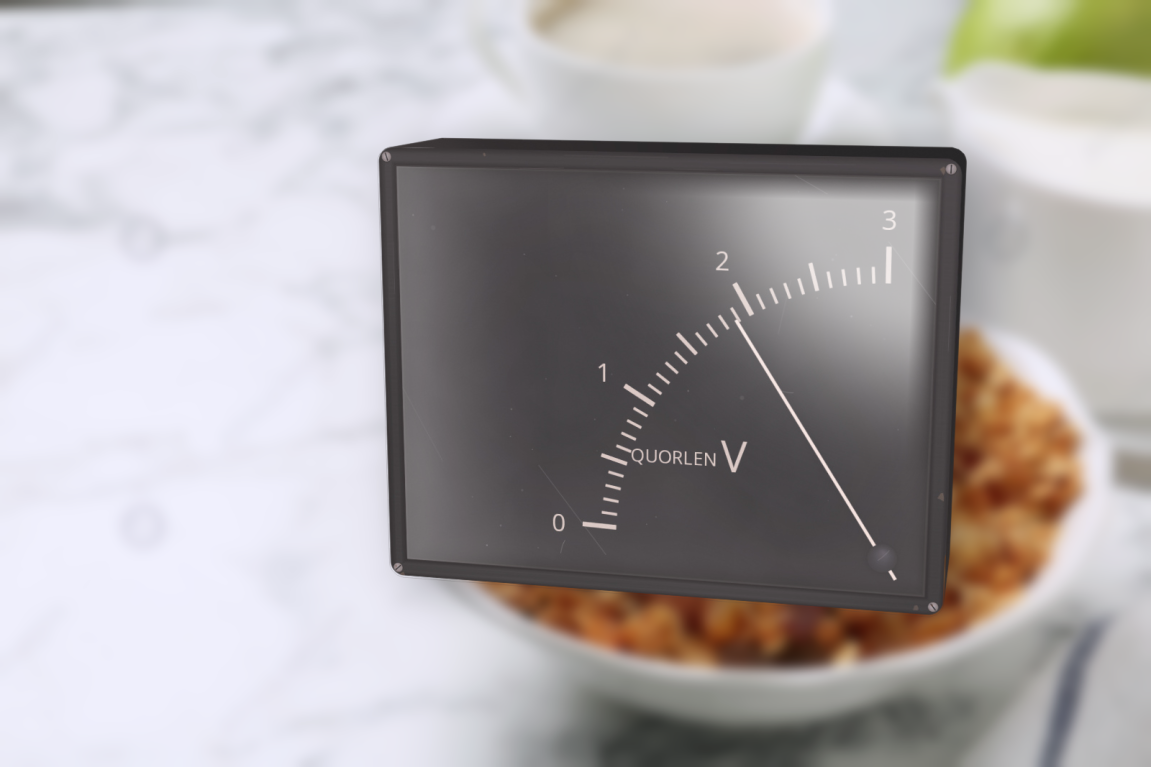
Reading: 1.9; V
